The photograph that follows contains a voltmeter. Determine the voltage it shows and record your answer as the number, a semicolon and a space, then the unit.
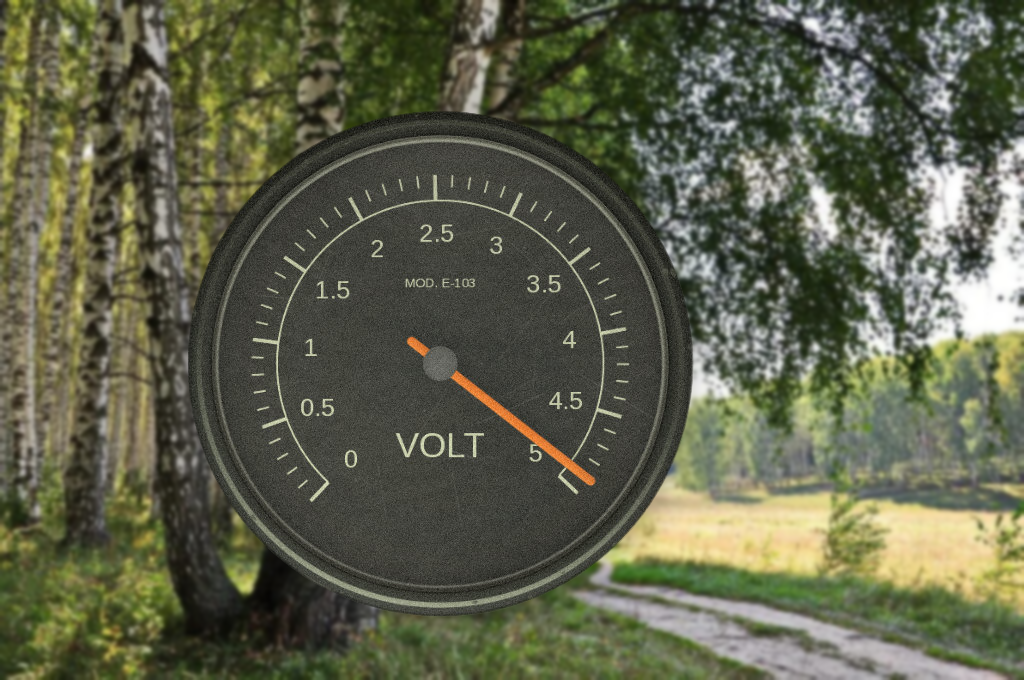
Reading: 4.9; V
